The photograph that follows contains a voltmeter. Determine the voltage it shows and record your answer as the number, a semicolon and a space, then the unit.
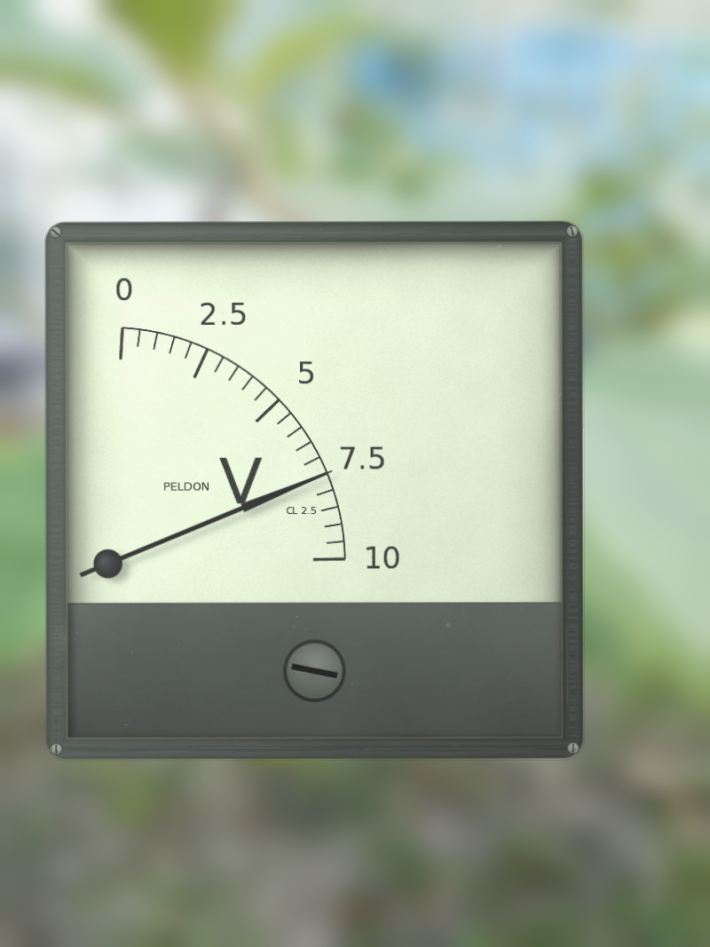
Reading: 7.5; V
